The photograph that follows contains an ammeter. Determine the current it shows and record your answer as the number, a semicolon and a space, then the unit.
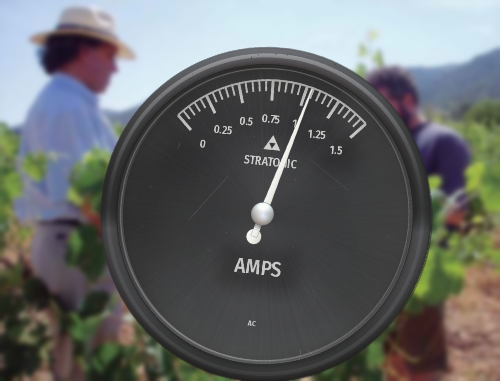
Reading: 1.05; A
